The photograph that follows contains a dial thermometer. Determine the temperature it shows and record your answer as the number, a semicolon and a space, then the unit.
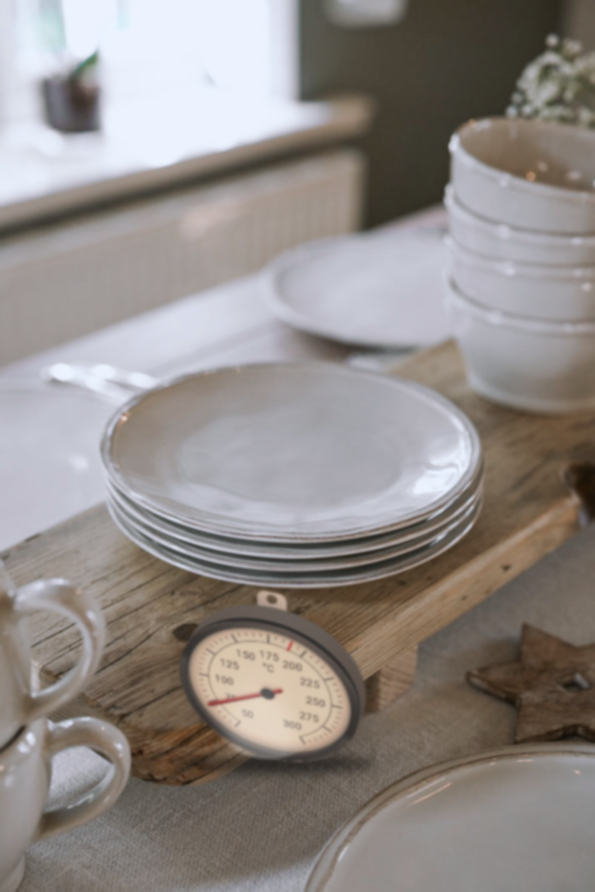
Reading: 75; °C
